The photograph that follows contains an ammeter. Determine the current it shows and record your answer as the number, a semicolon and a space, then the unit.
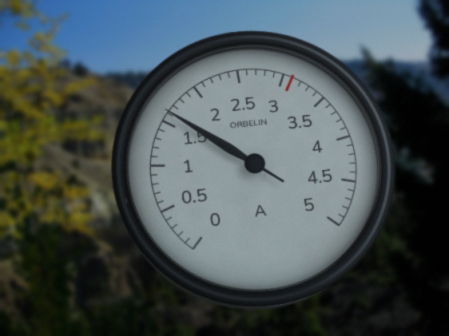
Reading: 1.6; A
